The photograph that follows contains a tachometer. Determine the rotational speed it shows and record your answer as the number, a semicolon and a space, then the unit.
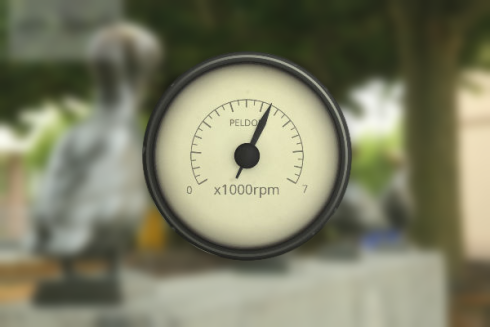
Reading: 4250; rpm
